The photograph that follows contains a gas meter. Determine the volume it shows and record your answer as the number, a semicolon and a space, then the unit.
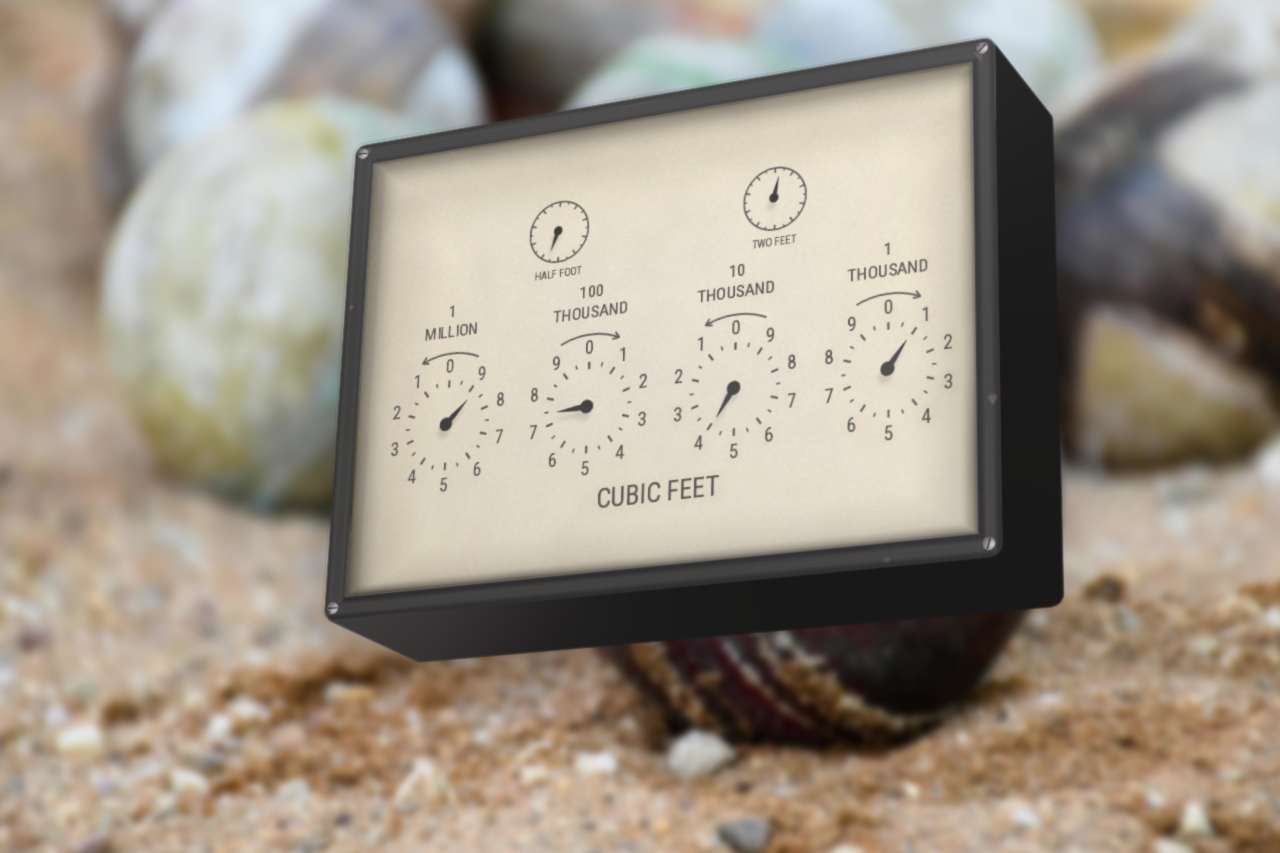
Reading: 874100; ft³
